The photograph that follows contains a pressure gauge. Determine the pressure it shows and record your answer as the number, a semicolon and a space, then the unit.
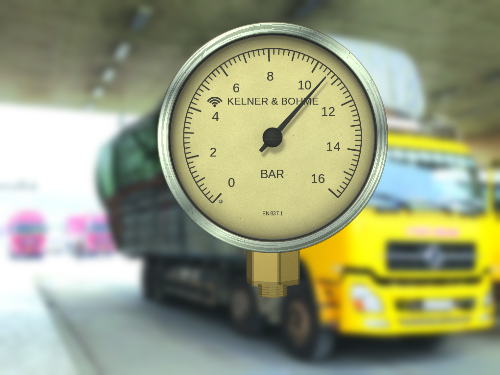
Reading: 10.6; bar
